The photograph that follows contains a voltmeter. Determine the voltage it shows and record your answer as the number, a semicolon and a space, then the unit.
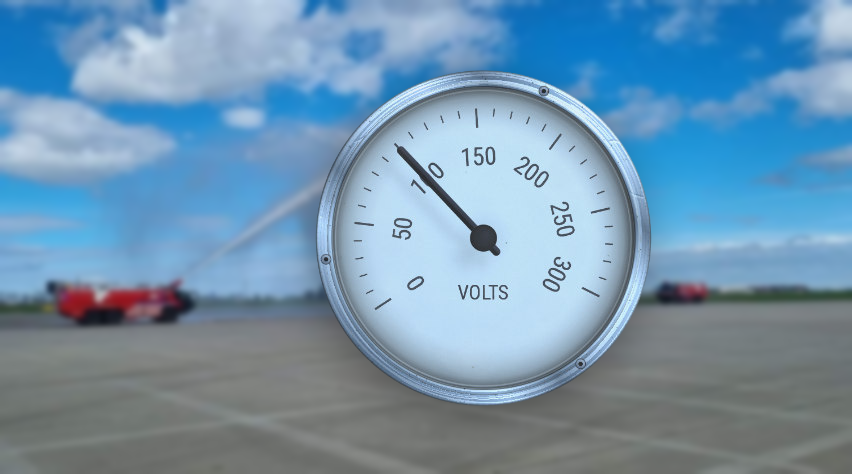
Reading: 100; V
